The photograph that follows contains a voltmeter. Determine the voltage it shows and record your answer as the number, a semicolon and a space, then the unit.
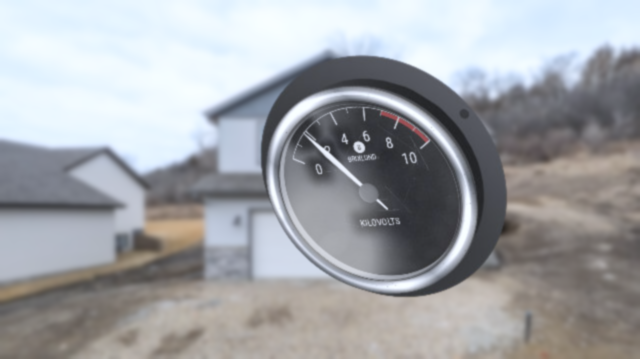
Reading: 2; kV
